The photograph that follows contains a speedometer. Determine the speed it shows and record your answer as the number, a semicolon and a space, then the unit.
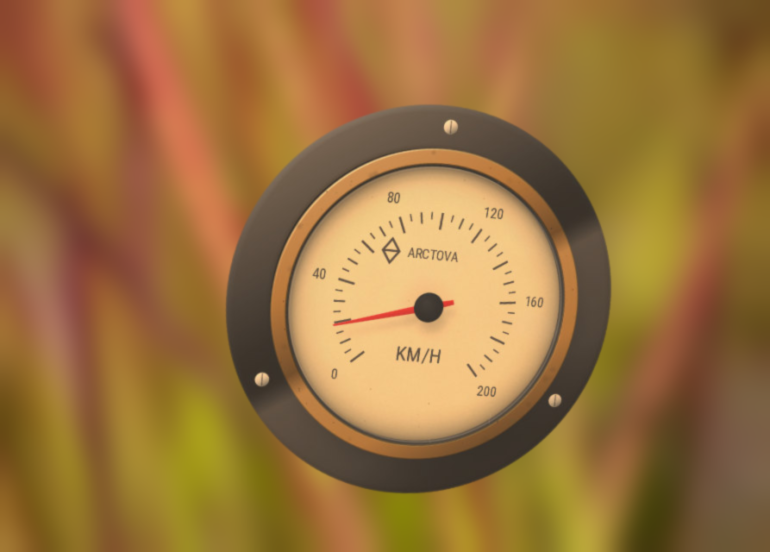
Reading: 20; km/h
